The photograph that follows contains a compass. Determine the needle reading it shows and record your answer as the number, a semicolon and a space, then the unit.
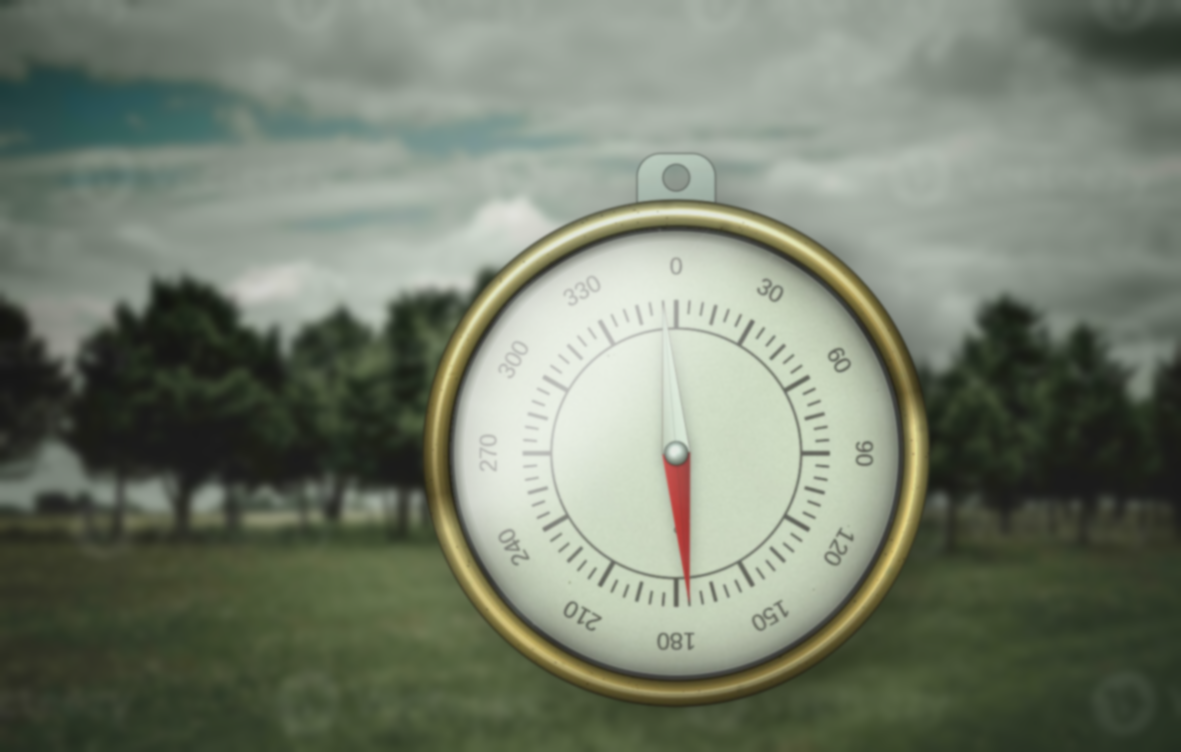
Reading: 175; °
